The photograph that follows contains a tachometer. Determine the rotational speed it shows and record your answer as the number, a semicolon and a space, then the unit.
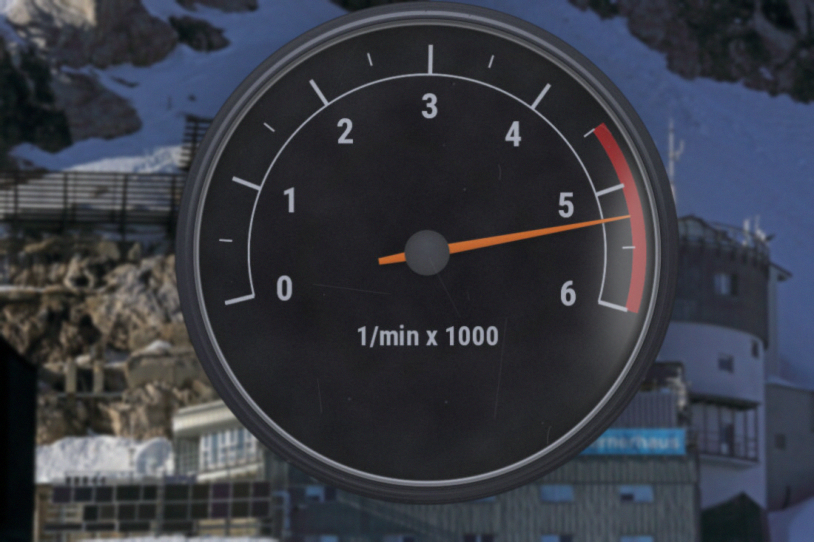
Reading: 5250; rpm
